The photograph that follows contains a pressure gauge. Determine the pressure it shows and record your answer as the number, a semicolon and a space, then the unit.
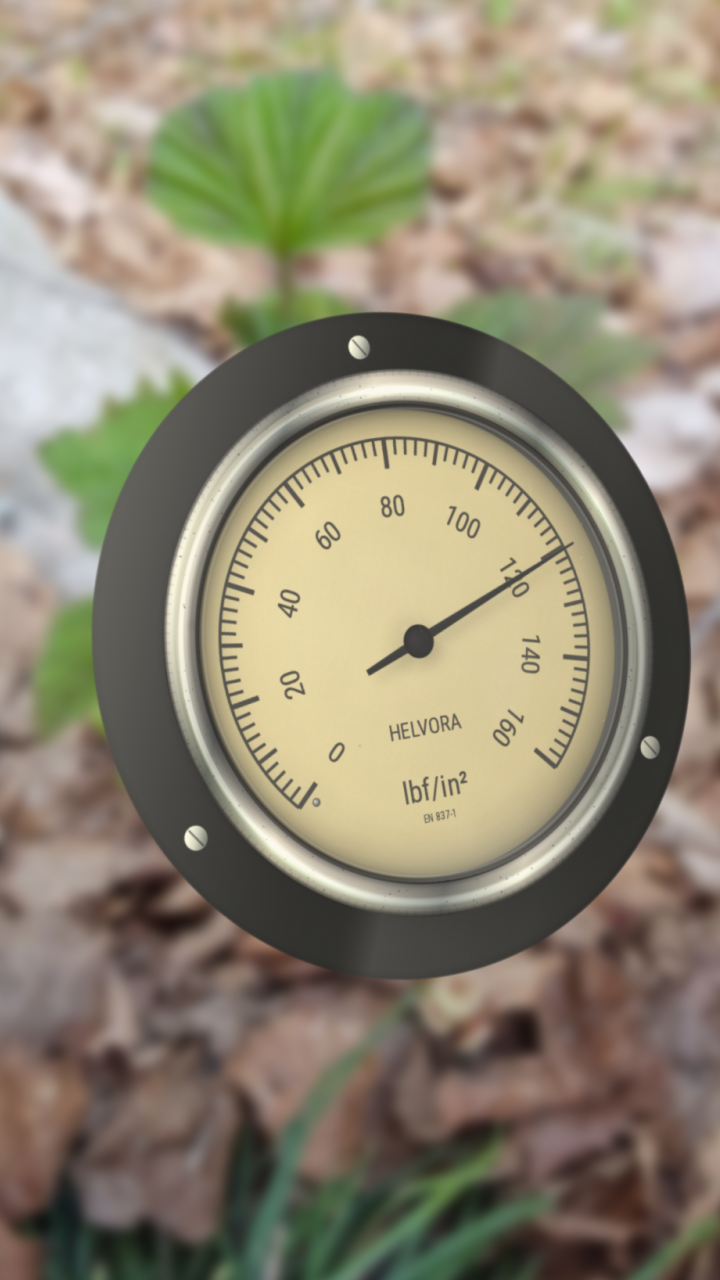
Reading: 120; psi
